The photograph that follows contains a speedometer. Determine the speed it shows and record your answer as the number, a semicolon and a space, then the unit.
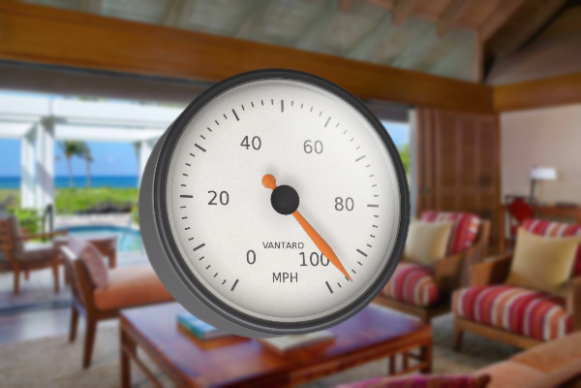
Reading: 96; mph
